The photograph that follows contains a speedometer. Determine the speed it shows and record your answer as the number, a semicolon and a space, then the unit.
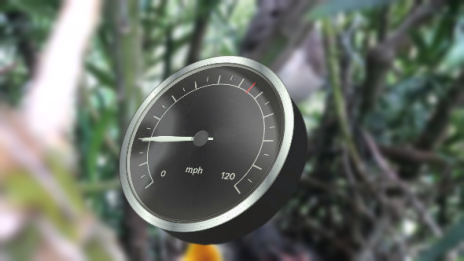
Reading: 20; mph
